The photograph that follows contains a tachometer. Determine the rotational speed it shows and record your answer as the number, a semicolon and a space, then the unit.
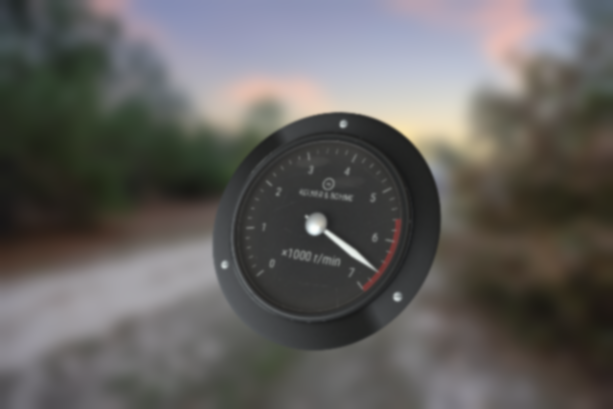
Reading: 6600; rpm
